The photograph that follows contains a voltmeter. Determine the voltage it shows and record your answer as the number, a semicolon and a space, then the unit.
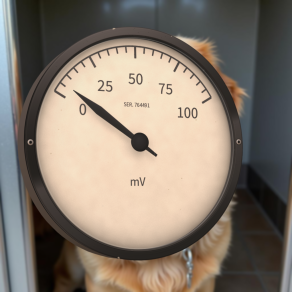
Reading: 5; mV
